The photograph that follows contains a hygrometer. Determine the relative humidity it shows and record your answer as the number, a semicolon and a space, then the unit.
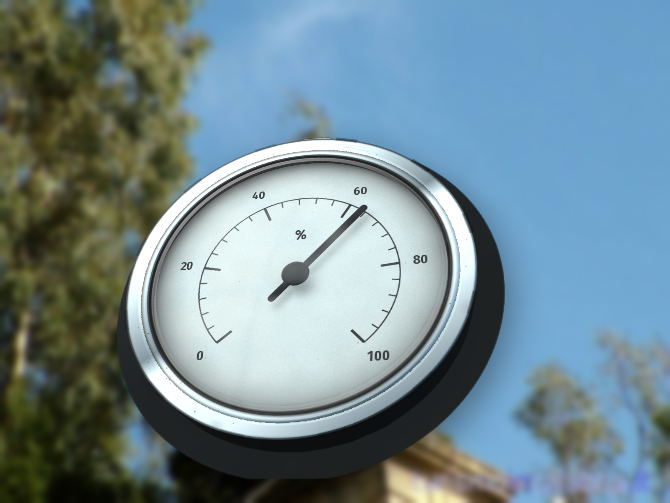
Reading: 64; %
